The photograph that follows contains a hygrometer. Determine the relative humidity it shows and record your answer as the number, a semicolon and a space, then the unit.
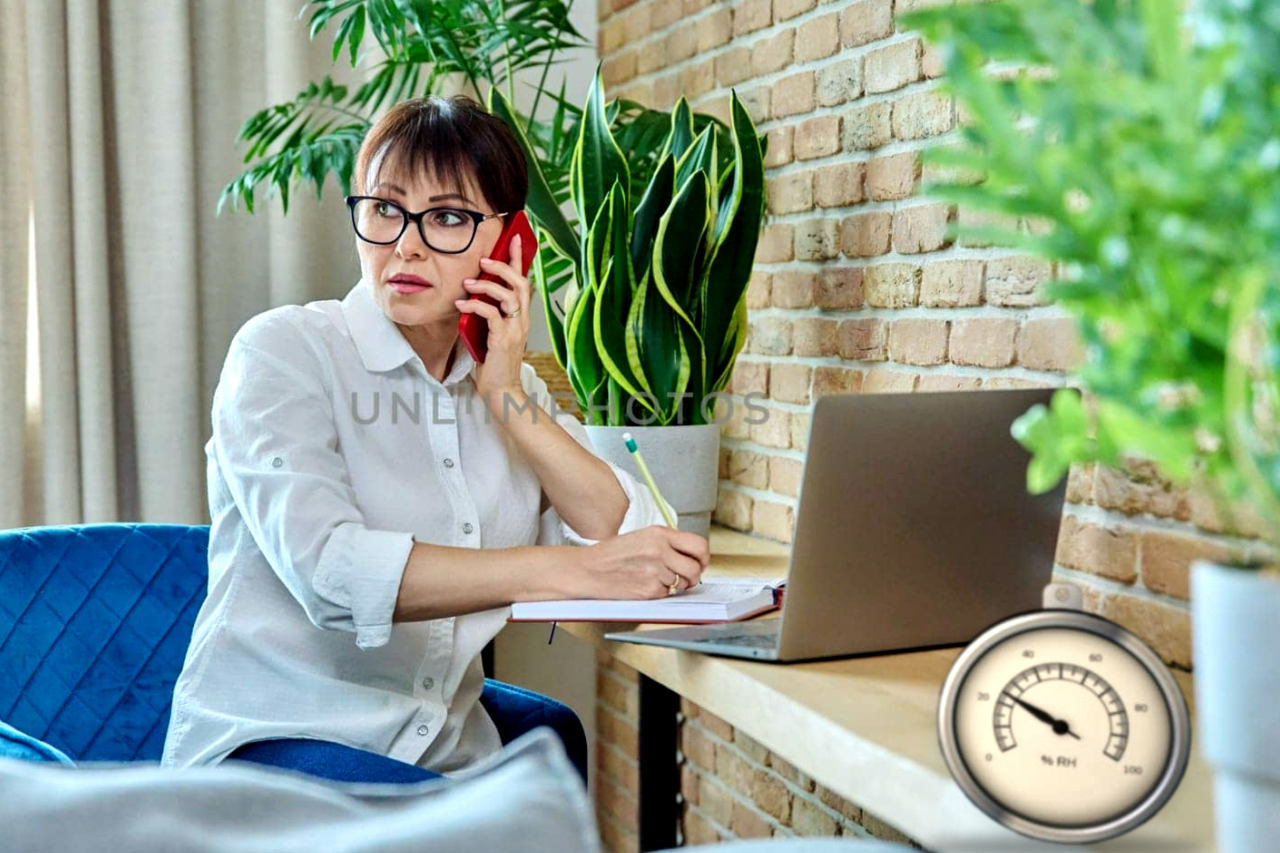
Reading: 25; %
